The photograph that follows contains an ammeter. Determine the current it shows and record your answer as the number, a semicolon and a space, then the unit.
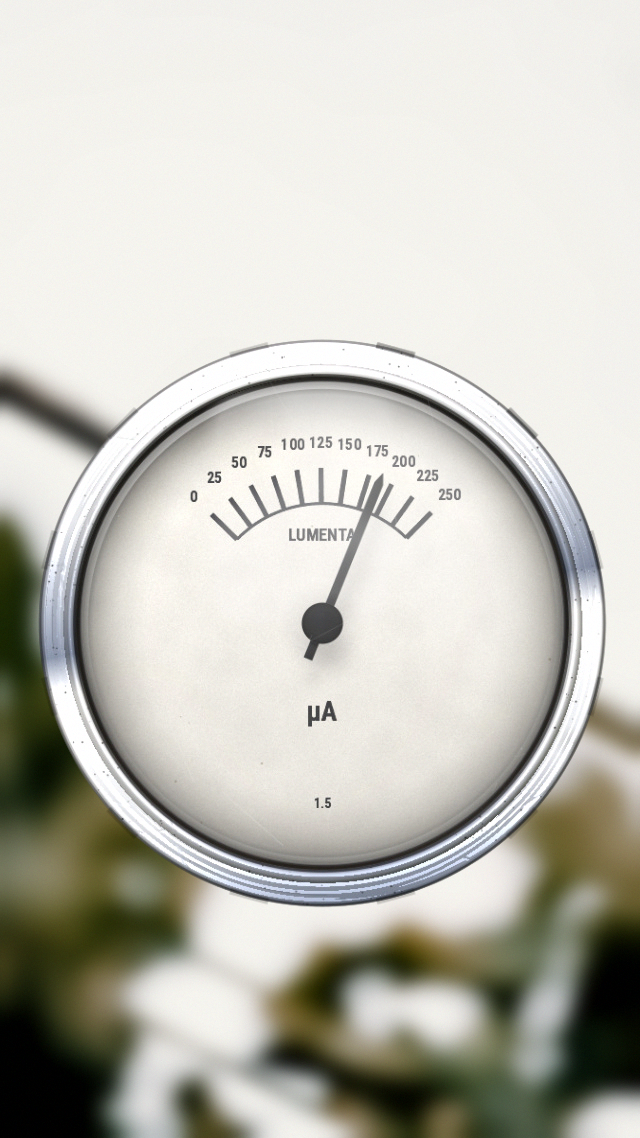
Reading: 187.5; µA
